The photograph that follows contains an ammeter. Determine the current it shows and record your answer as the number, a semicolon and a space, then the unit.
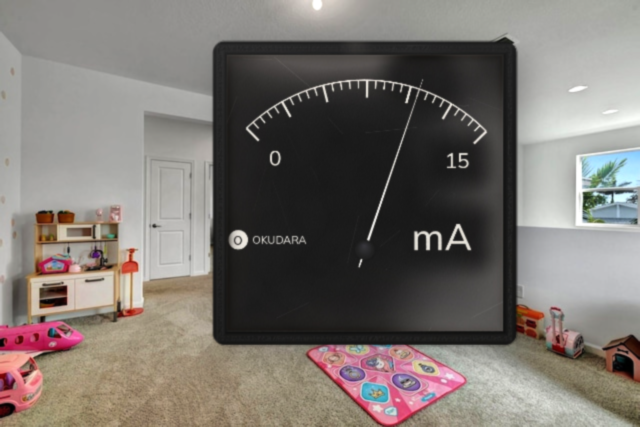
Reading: 10.5; mA
